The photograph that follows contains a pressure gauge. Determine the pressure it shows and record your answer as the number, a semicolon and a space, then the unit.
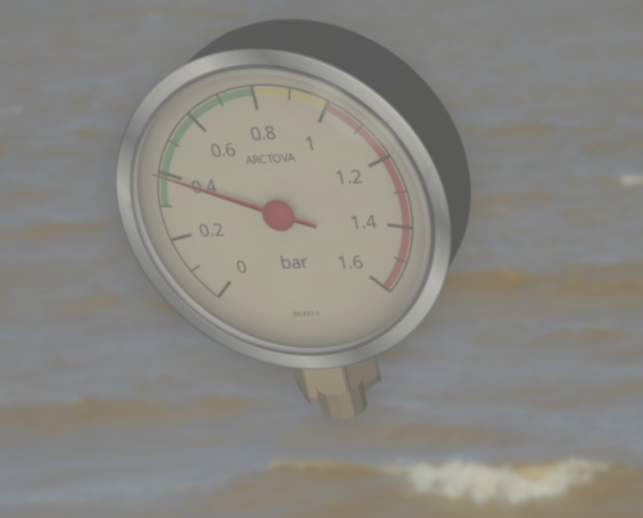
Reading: 0.4; bar
